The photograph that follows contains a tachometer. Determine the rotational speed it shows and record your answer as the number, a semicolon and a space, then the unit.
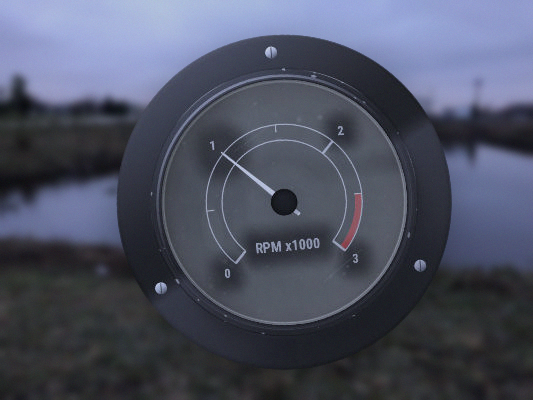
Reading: 1000; rpm
